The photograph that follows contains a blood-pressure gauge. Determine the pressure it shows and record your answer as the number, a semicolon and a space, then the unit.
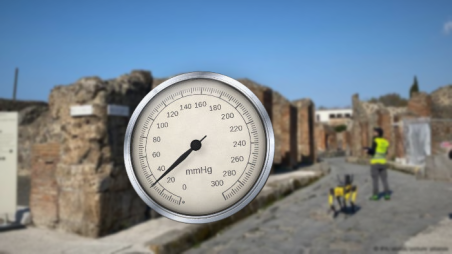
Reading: 30; mmHg
